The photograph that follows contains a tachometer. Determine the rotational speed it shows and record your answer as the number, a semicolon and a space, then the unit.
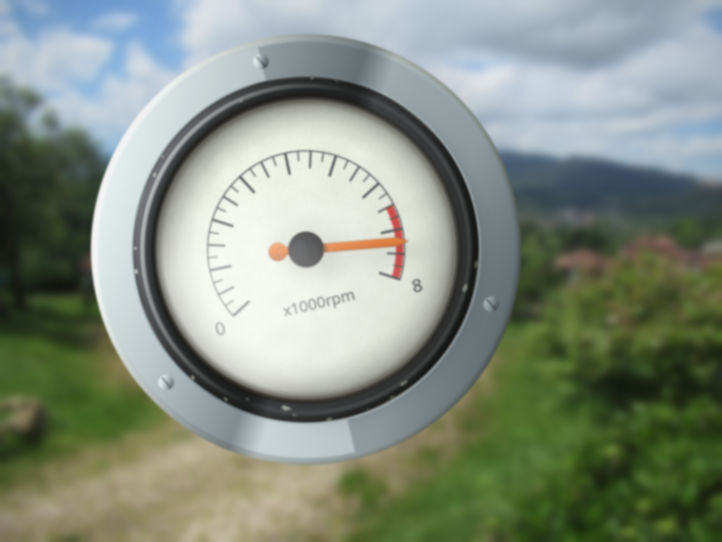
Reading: 7250; rpm
